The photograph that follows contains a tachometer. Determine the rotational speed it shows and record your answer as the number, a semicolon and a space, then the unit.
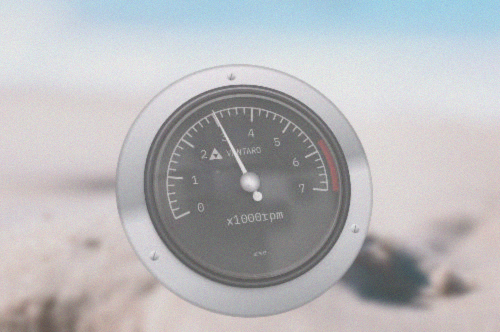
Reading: 3000; rpm
